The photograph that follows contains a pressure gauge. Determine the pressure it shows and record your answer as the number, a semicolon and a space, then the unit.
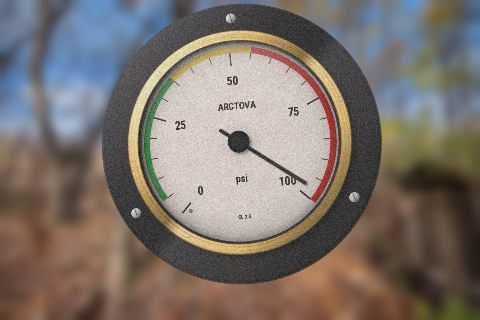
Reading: 97.5; psi
